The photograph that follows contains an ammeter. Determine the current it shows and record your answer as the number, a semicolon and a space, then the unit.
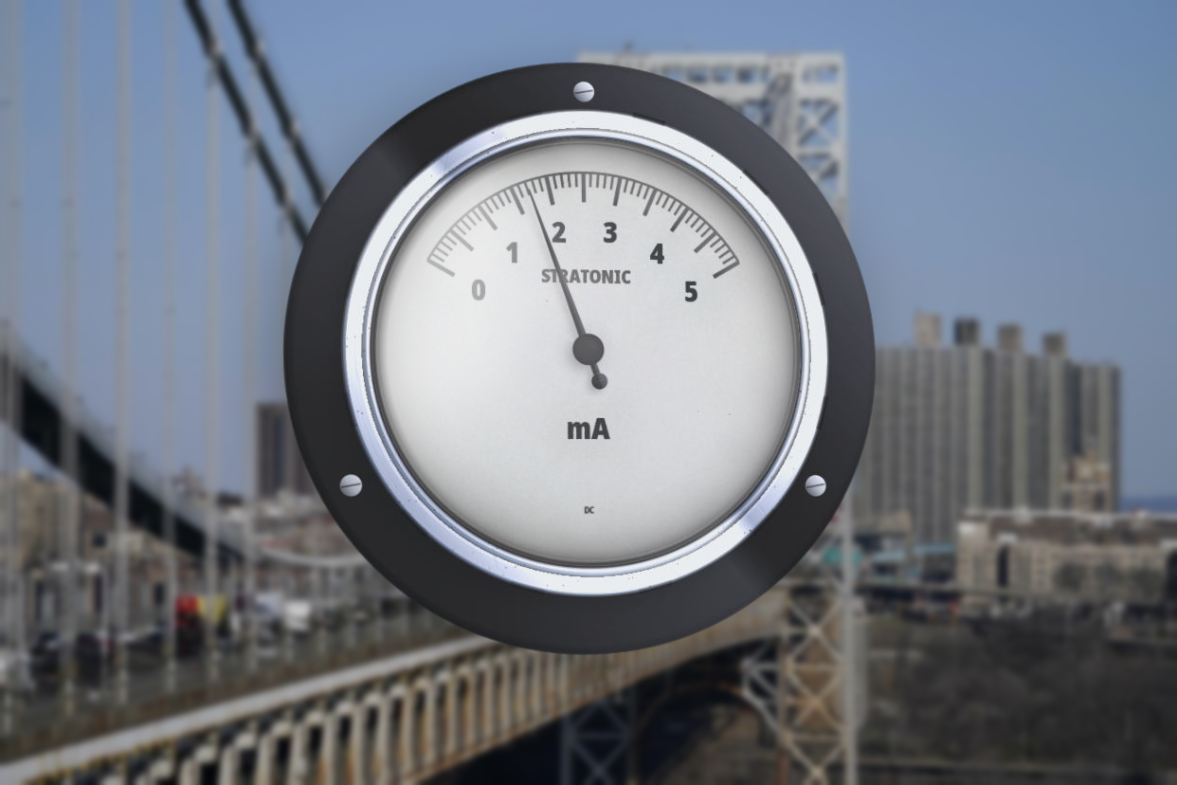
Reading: 1.7; mA
